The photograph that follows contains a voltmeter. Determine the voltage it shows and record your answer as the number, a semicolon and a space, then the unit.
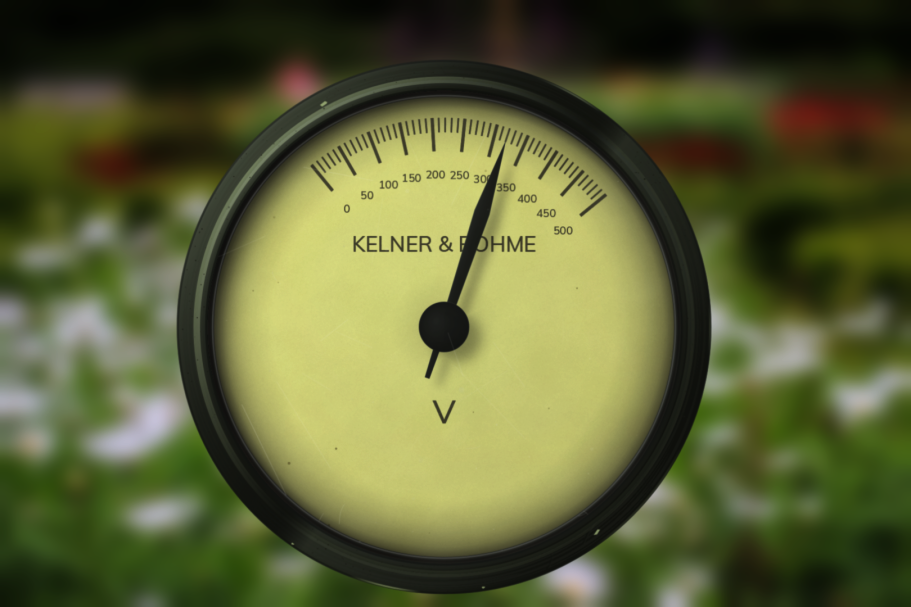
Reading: 320; V
